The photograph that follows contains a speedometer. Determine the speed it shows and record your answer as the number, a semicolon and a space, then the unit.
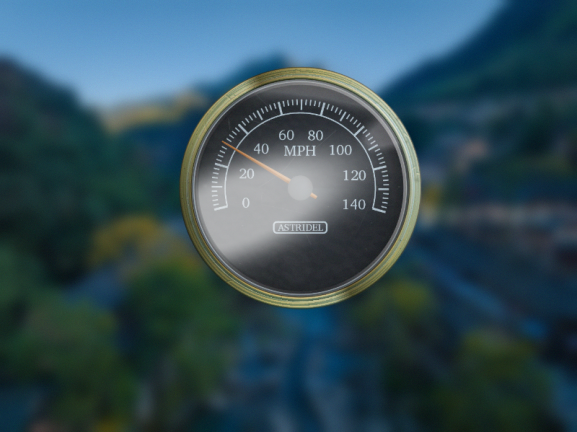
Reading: 30; mph
